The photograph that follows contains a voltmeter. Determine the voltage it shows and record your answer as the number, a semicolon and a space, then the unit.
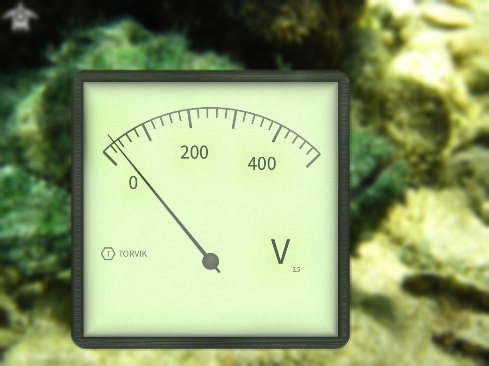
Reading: 30; V
